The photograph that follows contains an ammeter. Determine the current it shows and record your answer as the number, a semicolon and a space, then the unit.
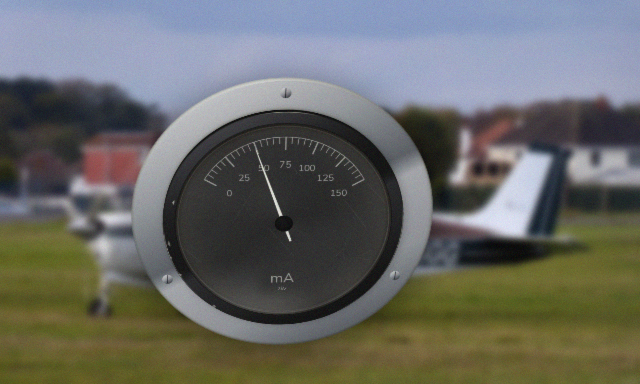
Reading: 50; mA
